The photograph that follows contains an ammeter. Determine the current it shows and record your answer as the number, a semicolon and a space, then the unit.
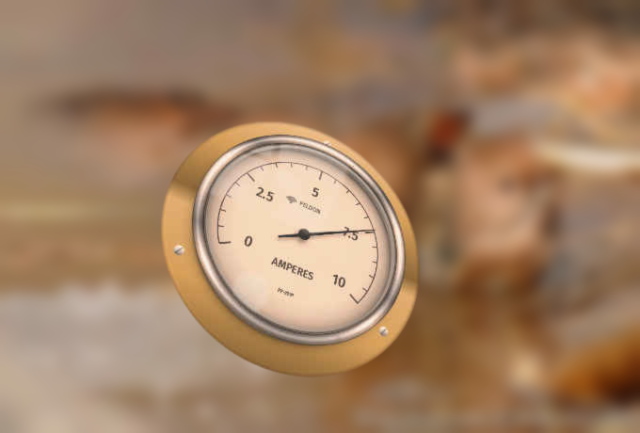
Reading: 7.5; A
